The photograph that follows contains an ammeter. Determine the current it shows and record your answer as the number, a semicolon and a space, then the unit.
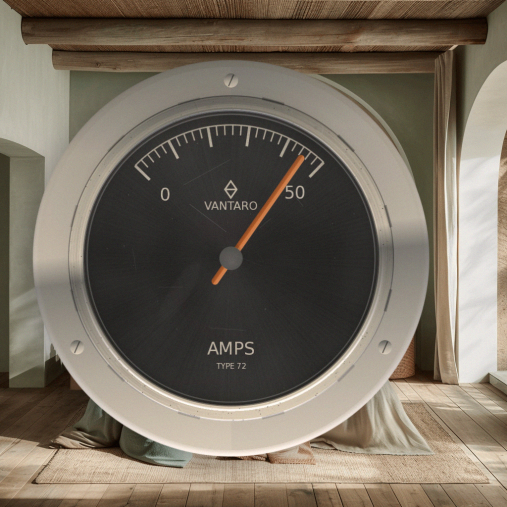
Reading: 45; A
